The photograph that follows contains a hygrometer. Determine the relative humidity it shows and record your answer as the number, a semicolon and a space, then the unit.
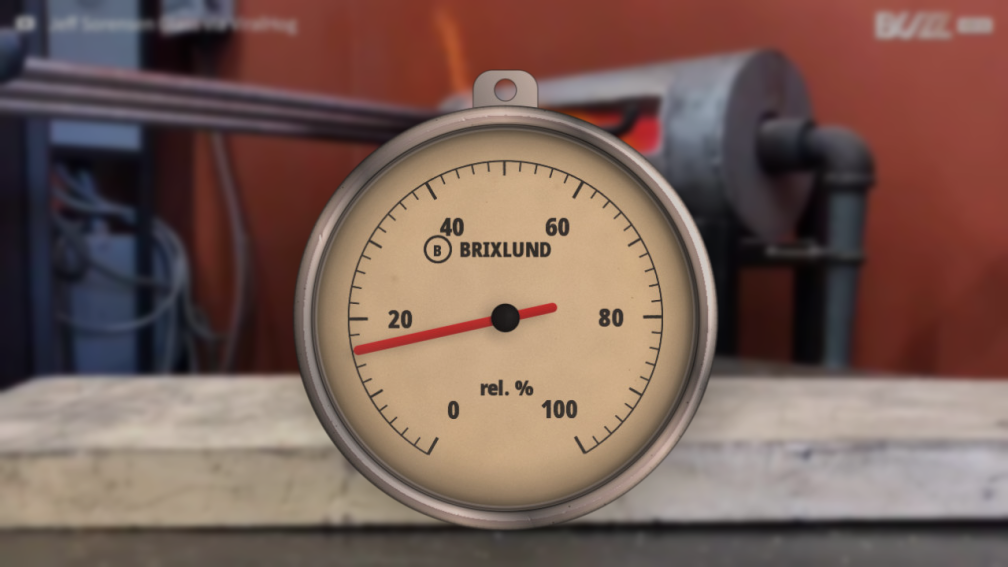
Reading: 16; %
